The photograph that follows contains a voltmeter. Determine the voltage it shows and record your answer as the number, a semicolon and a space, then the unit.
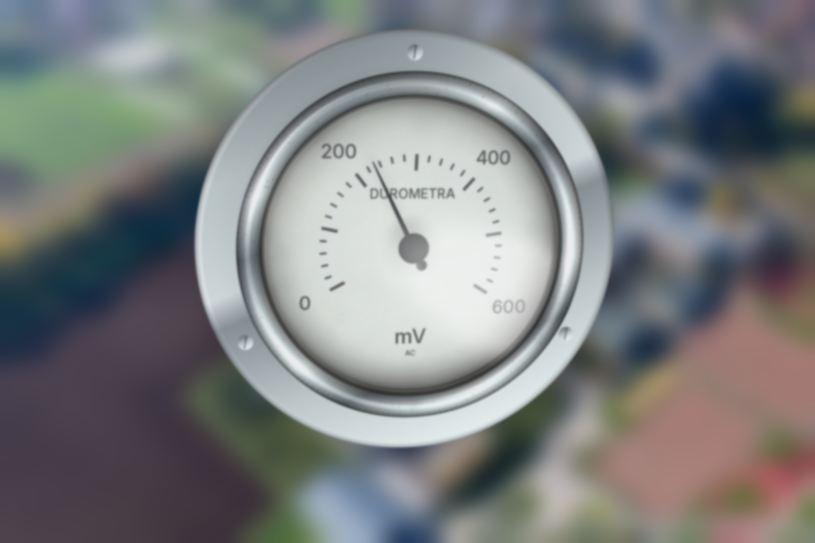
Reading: 230; mV
